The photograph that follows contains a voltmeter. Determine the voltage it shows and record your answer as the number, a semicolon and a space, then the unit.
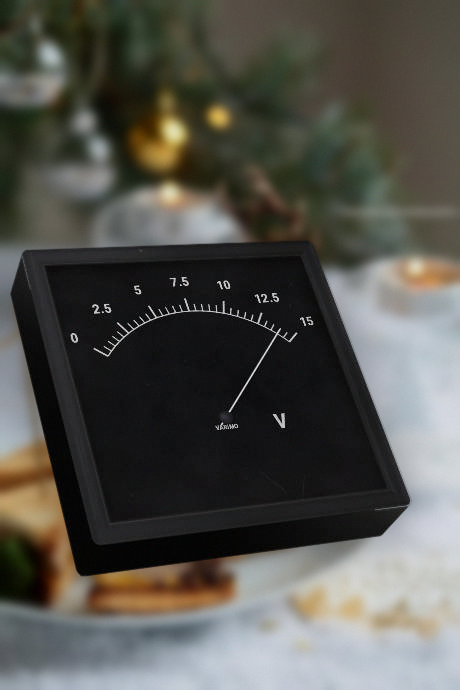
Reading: 14; V
